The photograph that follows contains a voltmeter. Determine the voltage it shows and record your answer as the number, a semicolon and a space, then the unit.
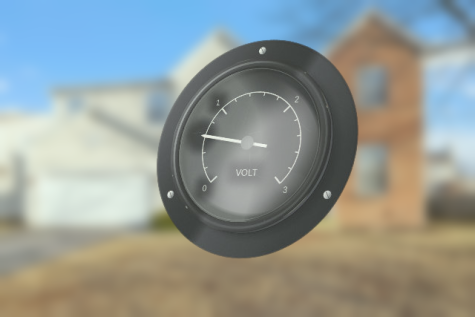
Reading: 0.6; V
